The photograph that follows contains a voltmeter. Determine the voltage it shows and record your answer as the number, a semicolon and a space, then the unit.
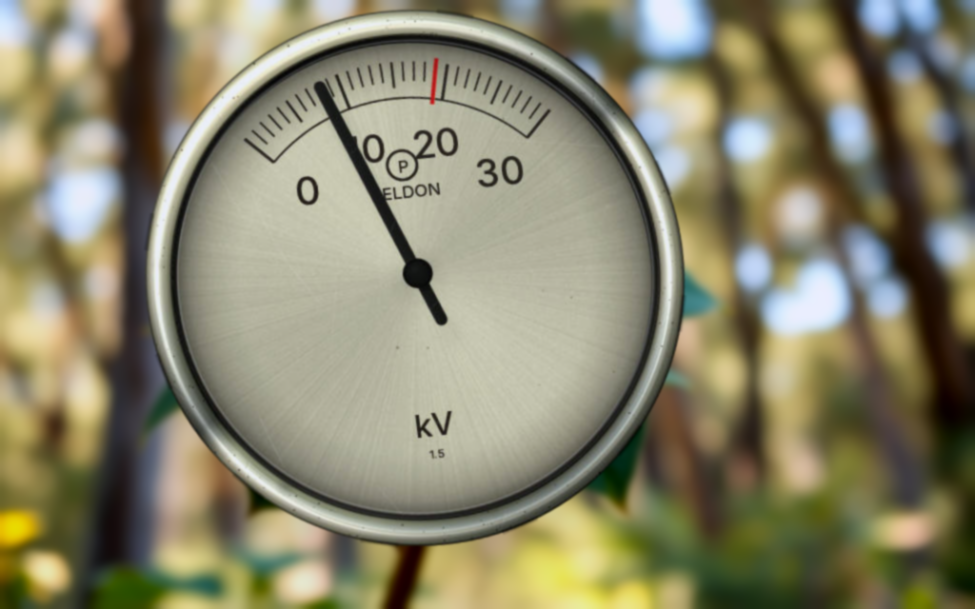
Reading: 8; kV
